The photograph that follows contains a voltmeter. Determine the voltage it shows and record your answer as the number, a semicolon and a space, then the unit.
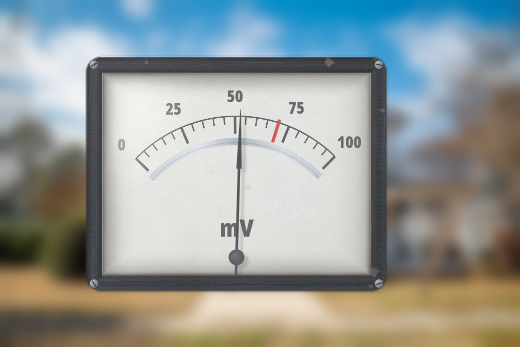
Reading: 52.5; mV
